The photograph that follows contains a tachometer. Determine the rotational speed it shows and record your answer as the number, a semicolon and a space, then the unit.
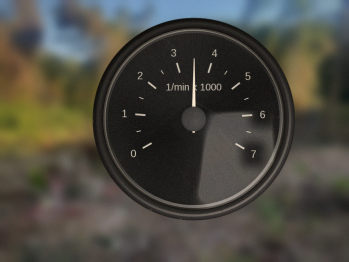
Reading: 3500; rpm
